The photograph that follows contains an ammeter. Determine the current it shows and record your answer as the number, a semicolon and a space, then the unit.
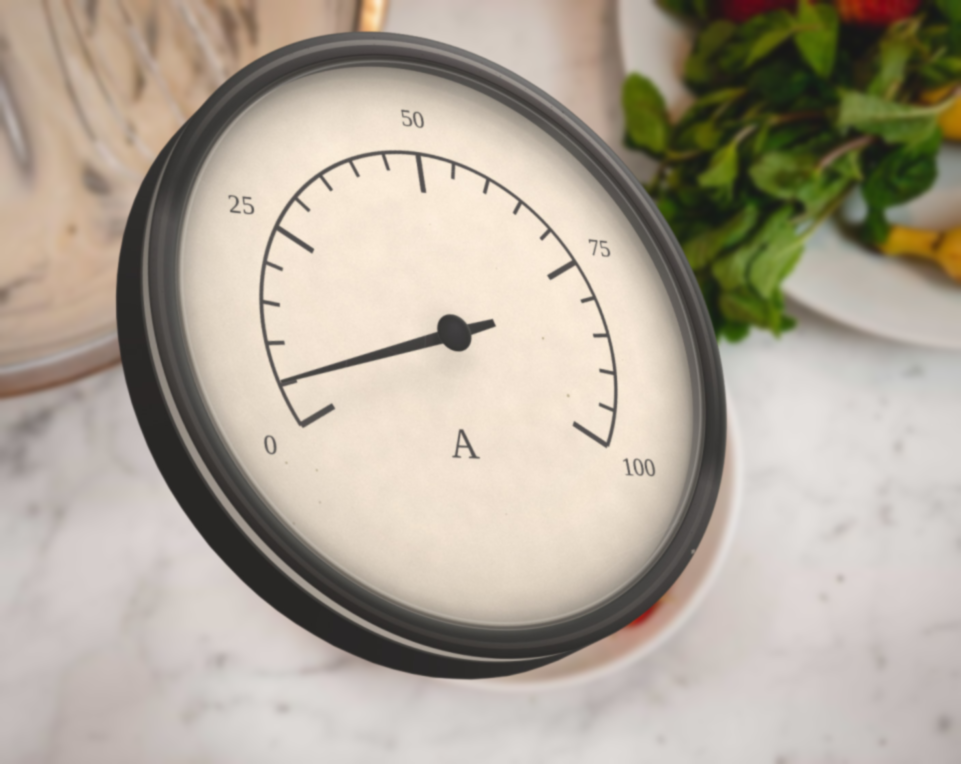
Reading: 5; A
